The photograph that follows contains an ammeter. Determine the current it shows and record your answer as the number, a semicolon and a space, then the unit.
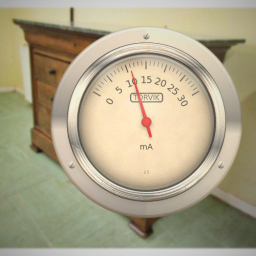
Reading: 11; mA
